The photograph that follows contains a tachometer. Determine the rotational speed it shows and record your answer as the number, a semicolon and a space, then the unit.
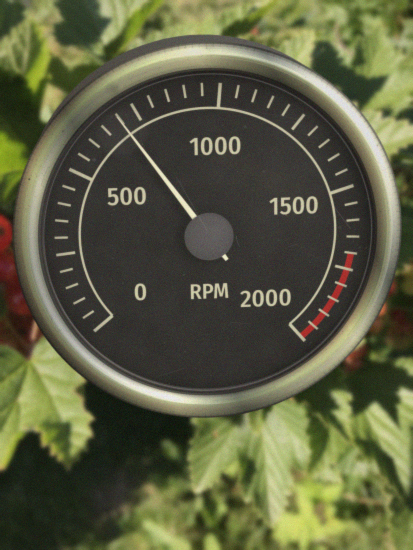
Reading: 700; rpm
